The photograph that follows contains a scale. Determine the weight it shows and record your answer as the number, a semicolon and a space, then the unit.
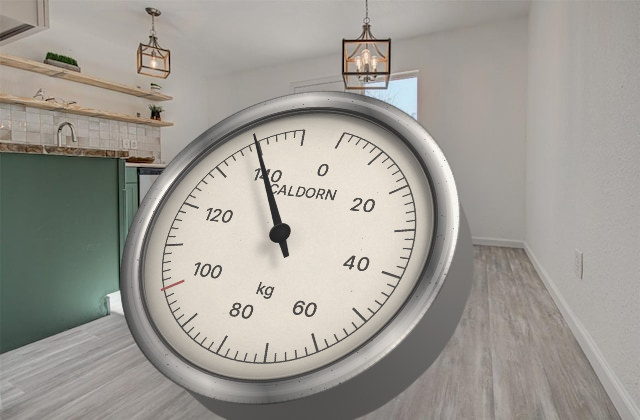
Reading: 140; kg
